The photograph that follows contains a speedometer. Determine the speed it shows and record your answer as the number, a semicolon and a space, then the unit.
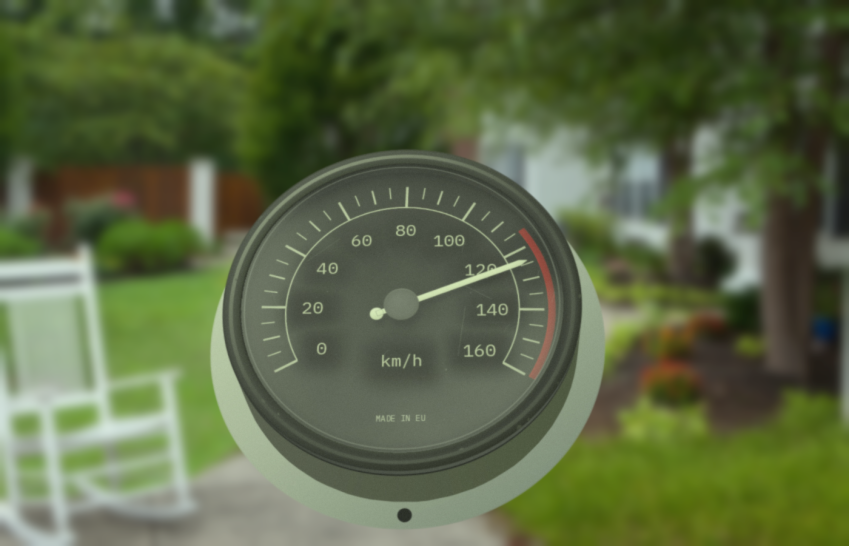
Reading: 125; km/h
